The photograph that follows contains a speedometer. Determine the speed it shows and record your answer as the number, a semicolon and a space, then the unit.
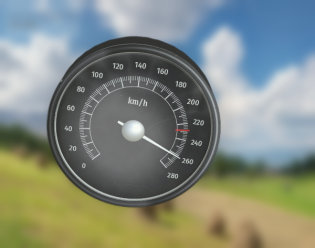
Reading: 260; km/h
